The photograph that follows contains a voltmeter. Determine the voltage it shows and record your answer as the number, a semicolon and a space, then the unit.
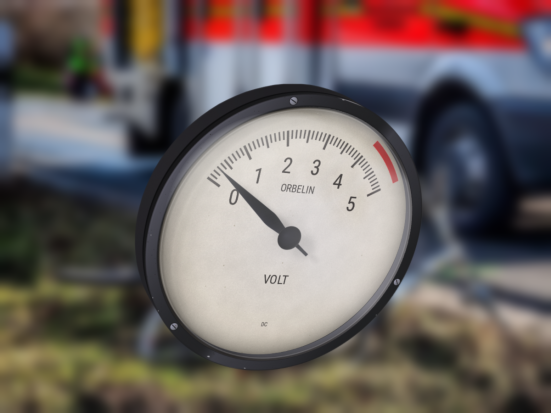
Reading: 0.3; V
